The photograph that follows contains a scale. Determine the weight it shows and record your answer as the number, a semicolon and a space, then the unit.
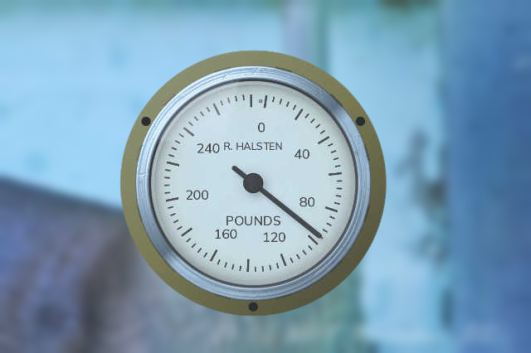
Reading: 96; lb
